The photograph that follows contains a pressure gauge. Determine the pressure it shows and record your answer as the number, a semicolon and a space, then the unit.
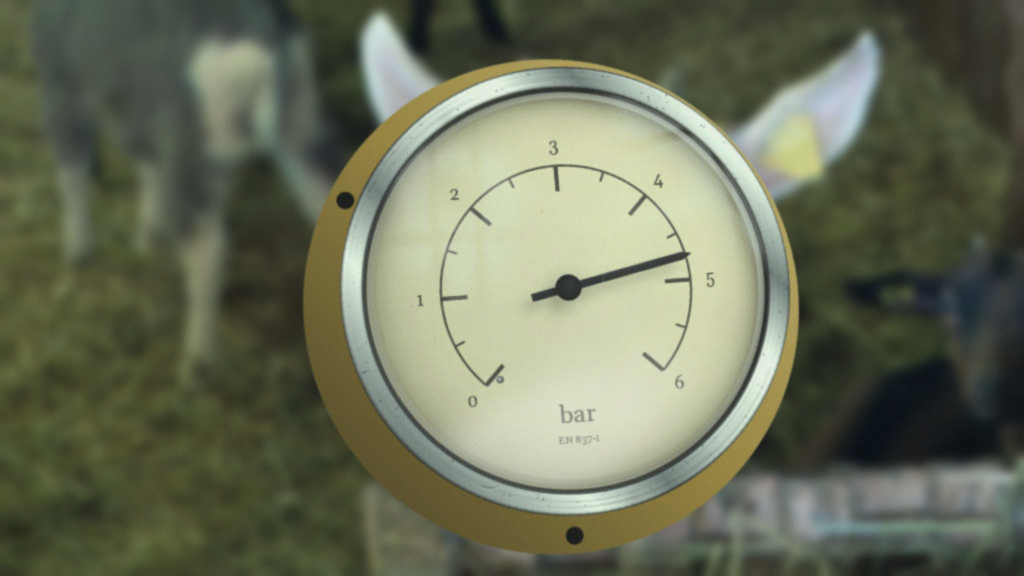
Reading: 4.75; bar
